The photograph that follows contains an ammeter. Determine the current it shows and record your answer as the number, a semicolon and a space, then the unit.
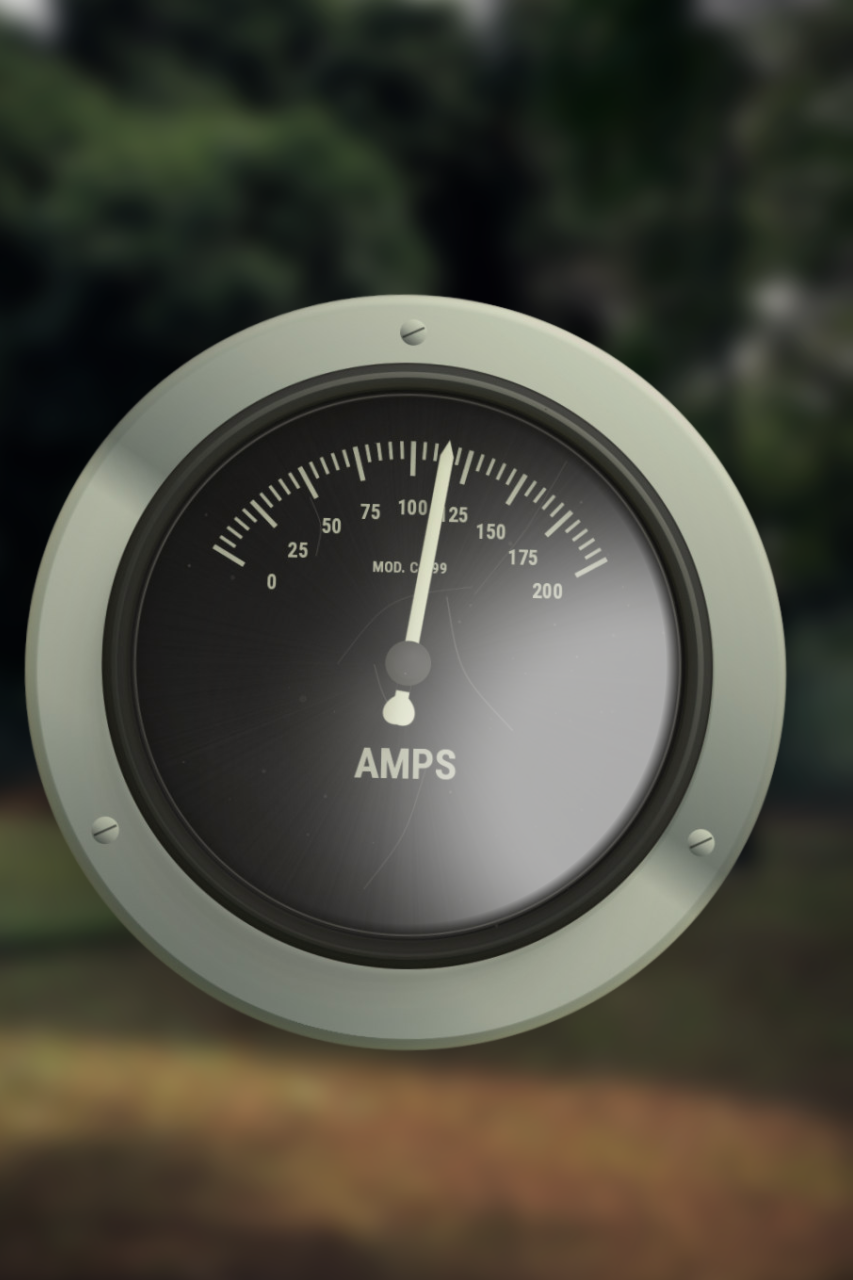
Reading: 115; A
